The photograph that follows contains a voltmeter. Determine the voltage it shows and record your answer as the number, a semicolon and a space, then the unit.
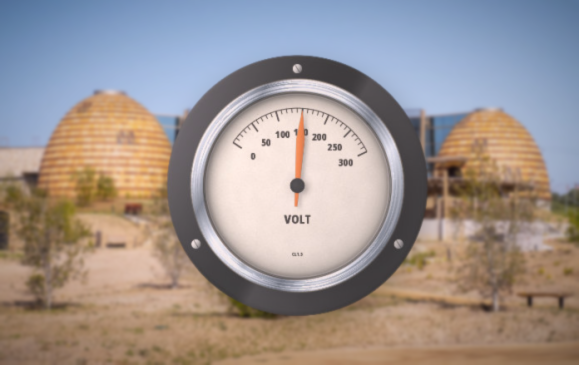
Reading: 150; V
